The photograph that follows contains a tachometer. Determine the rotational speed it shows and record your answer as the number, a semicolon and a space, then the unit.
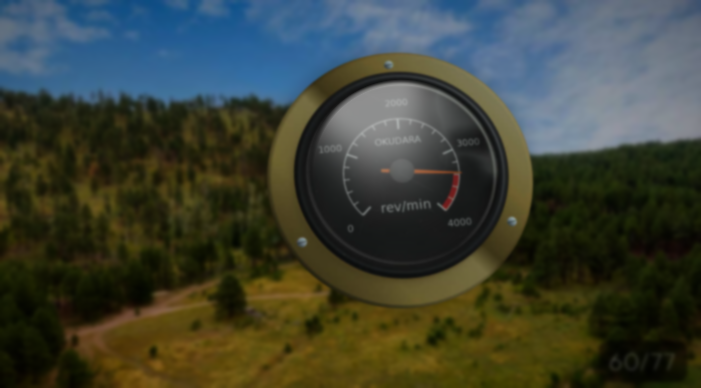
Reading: 3400; rpm
